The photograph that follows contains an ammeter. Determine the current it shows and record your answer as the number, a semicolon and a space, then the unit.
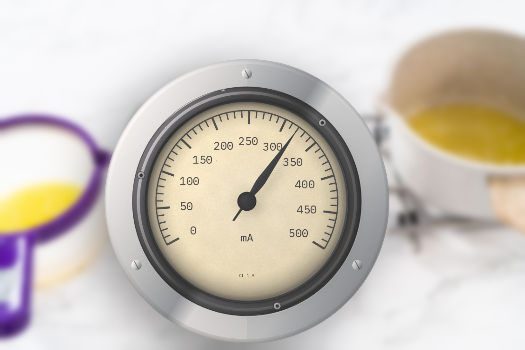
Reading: 320; mA
